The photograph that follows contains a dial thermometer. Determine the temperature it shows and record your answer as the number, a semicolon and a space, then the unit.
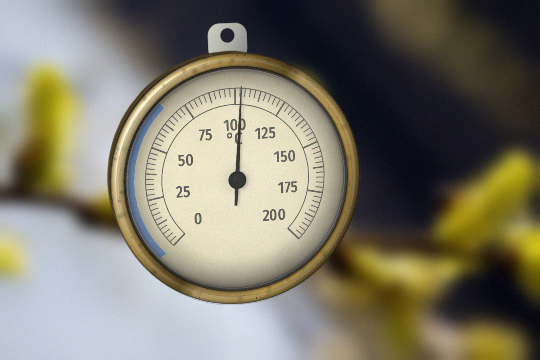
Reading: 102.5; °C
